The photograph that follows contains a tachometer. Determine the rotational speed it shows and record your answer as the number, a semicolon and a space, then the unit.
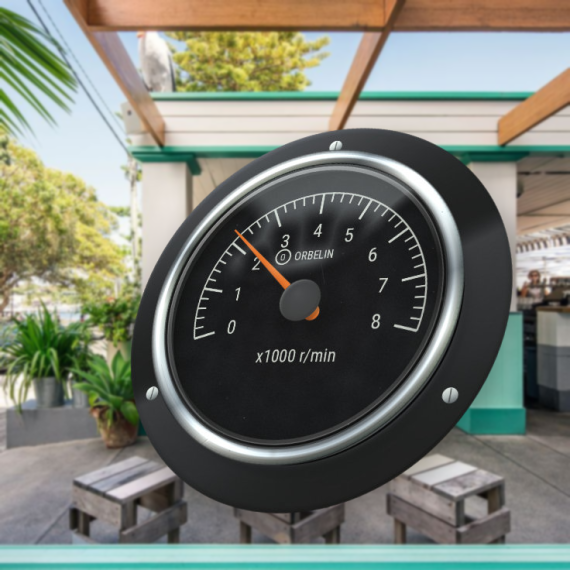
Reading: 2200; rpm
